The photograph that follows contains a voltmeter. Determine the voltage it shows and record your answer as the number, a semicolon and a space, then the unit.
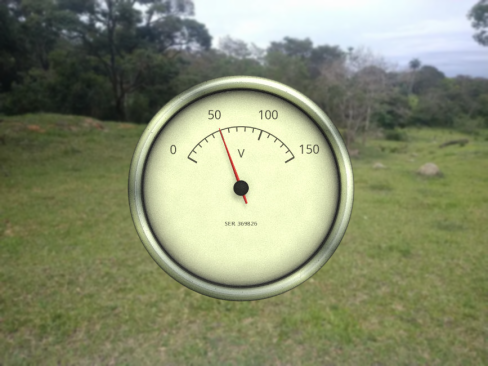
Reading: 50; V
